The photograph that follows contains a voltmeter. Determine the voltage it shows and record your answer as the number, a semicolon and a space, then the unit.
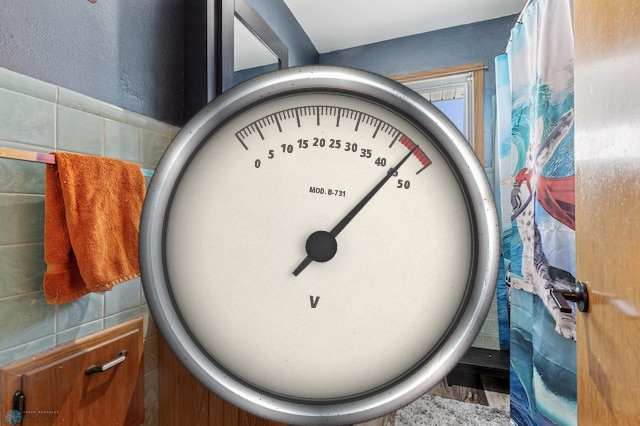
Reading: 45; V
